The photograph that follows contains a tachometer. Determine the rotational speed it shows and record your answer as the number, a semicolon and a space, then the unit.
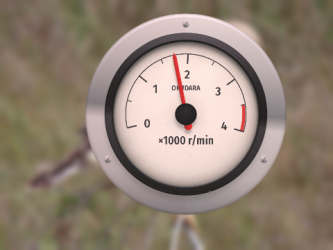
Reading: 1750; rpm
